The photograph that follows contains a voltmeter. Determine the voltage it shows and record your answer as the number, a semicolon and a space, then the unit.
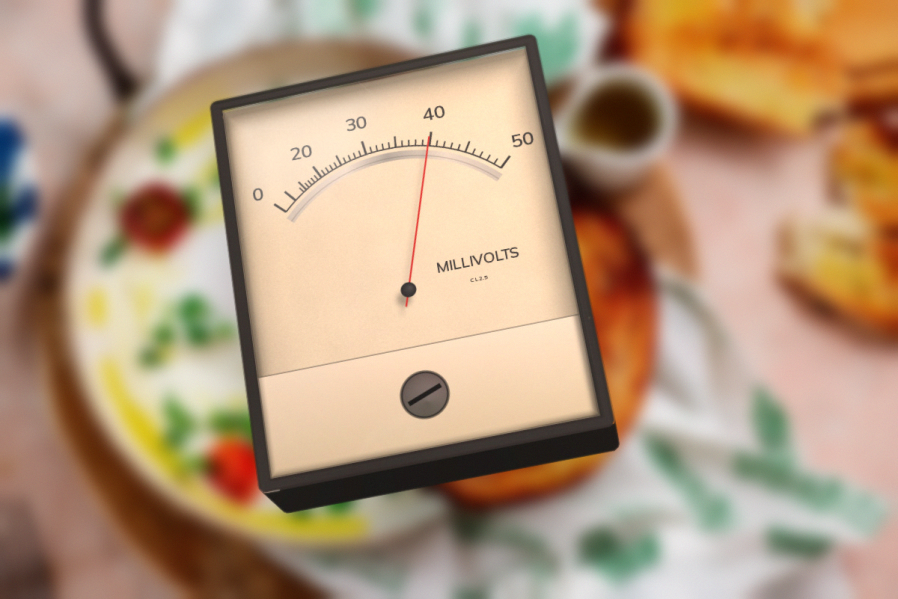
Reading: 40; mV
